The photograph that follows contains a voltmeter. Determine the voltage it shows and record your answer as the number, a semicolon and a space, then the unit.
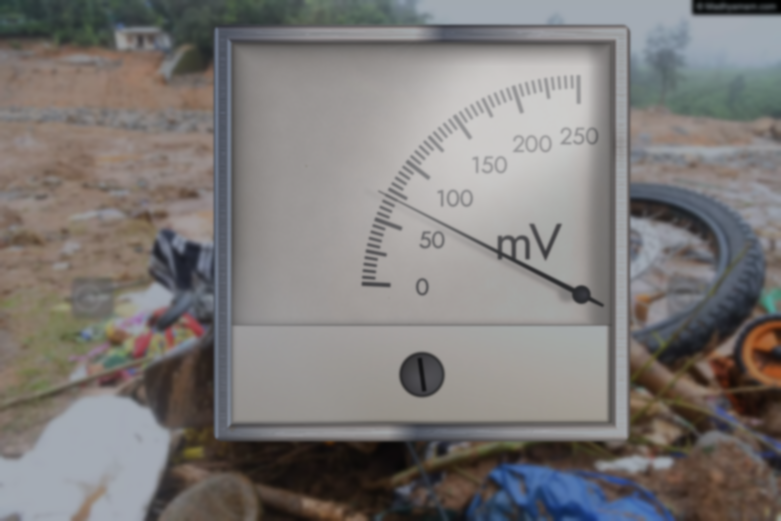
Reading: 70; mV
